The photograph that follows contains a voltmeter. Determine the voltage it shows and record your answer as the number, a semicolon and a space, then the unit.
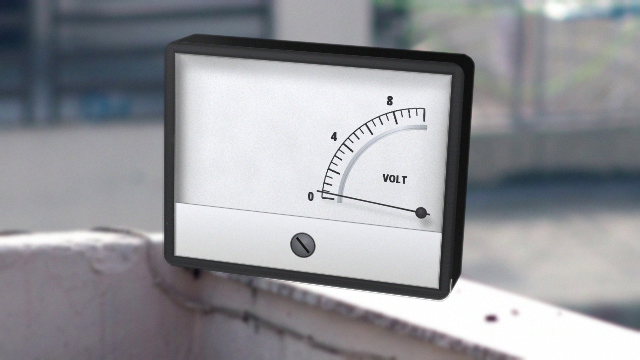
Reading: 0.5; V
